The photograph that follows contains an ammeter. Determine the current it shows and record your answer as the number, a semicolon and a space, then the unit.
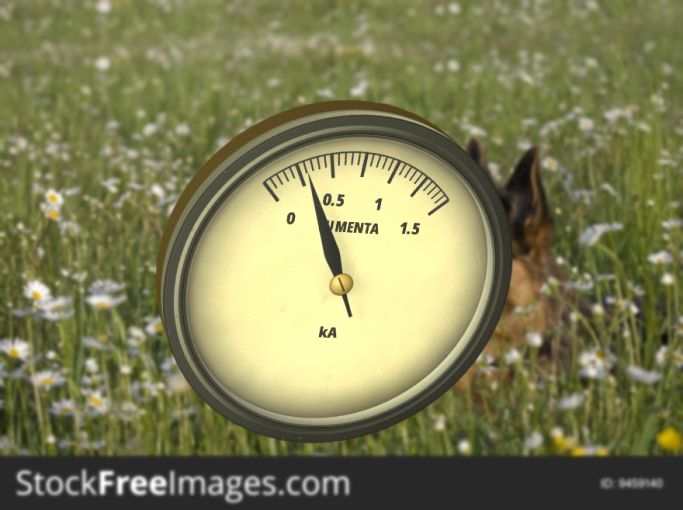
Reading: 0.3; kA
